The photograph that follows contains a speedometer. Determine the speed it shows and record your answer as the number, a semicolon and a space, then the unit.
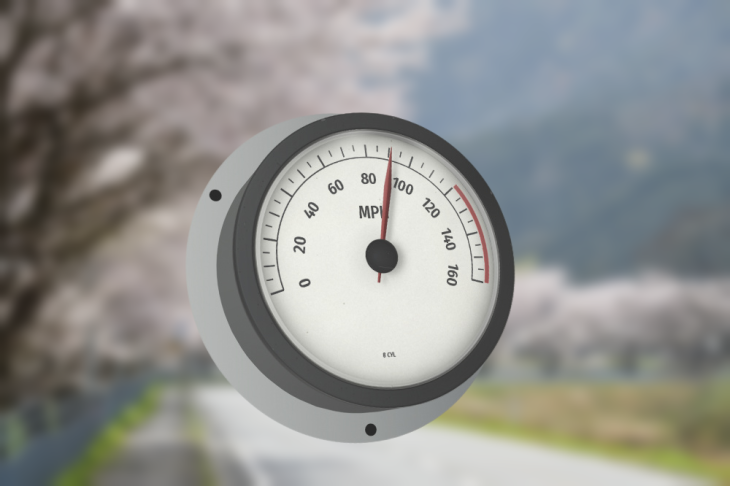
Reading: 90; mph
